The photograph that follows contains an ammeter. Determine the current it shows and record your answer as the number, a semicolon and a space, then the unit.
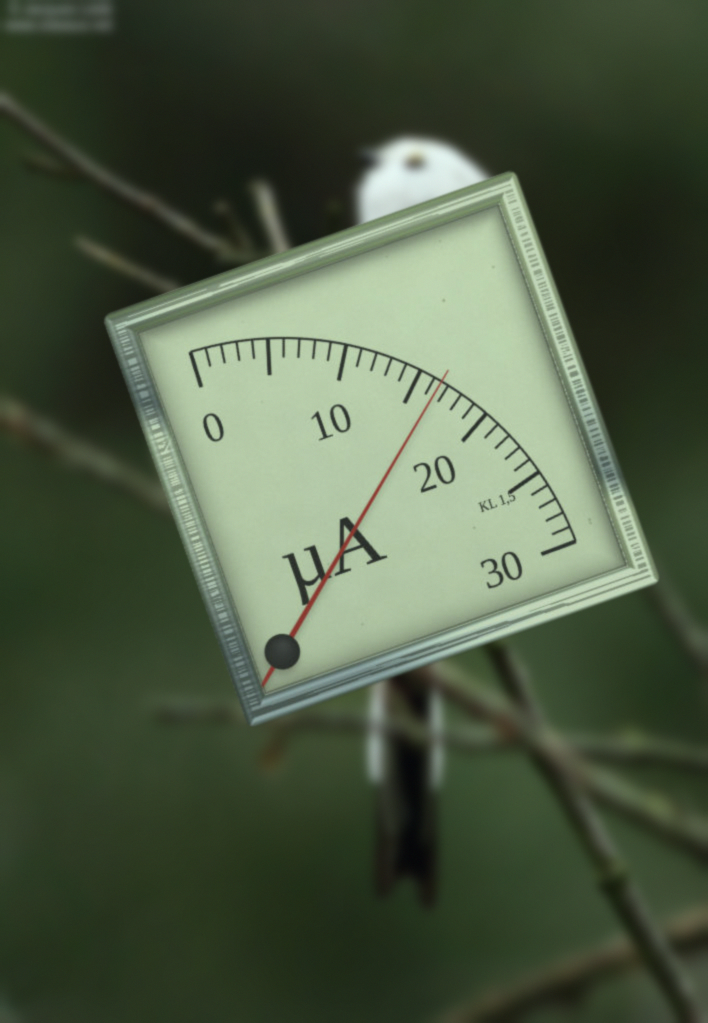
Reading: 16.5; µA
